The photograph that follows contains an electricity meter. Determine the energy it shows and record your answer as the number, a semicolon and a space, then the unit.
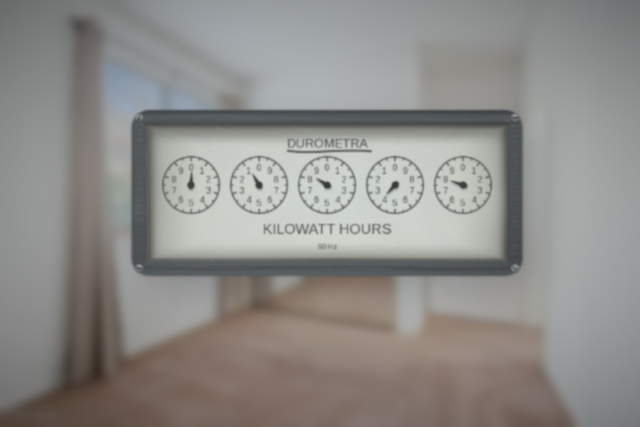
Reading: 838; kWh
